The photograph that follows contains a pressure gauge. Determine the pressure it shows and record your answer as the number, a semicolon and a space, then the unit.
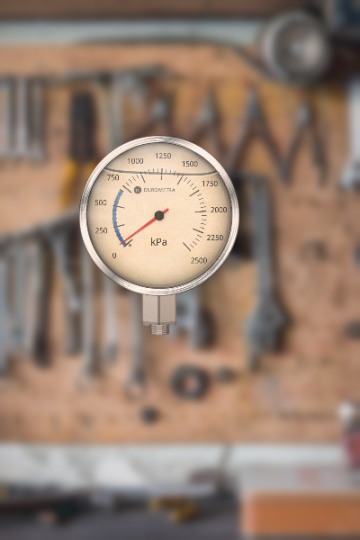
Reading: 50; kPa
